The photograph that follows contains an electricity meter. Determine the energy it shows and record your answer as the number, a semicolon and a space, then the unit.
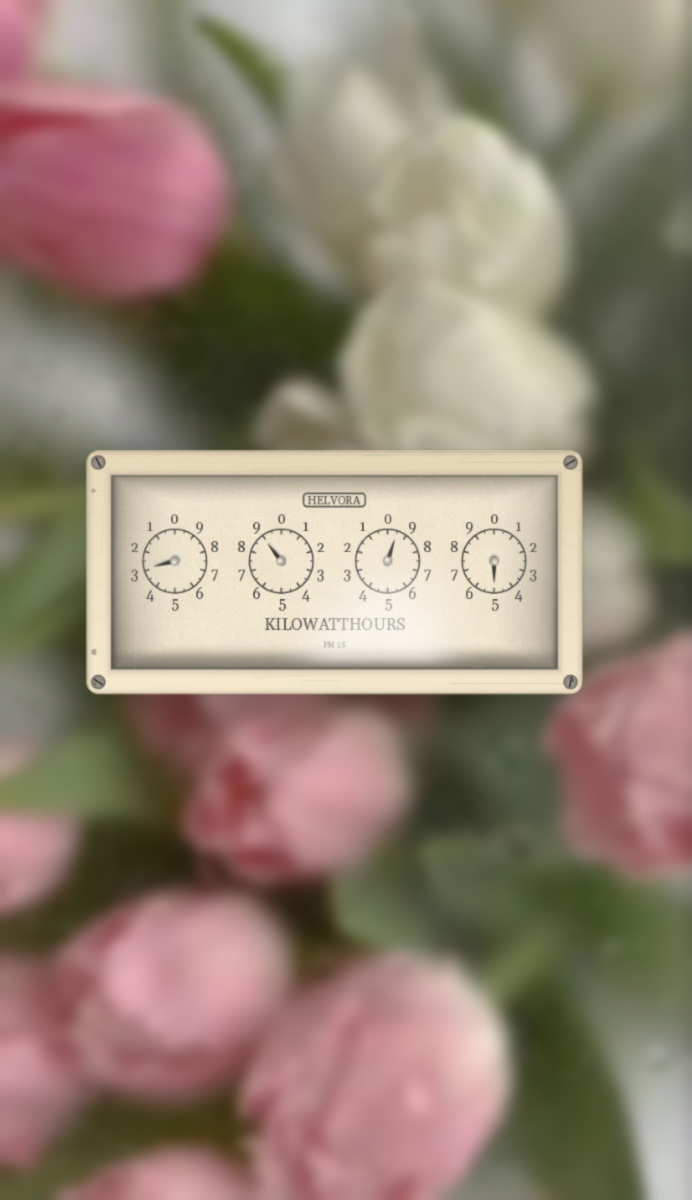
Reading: 2895; kWh
